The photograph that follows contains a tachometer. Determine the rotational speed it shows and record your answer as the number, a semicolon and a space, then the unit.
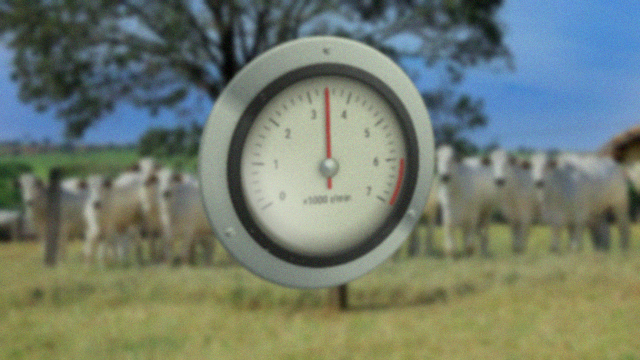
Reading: 3400; rpm
